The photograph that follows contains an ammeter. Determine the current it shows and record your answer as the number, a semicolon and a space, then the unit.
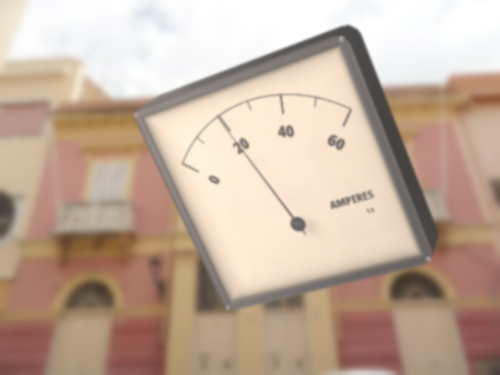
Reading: 20; A
